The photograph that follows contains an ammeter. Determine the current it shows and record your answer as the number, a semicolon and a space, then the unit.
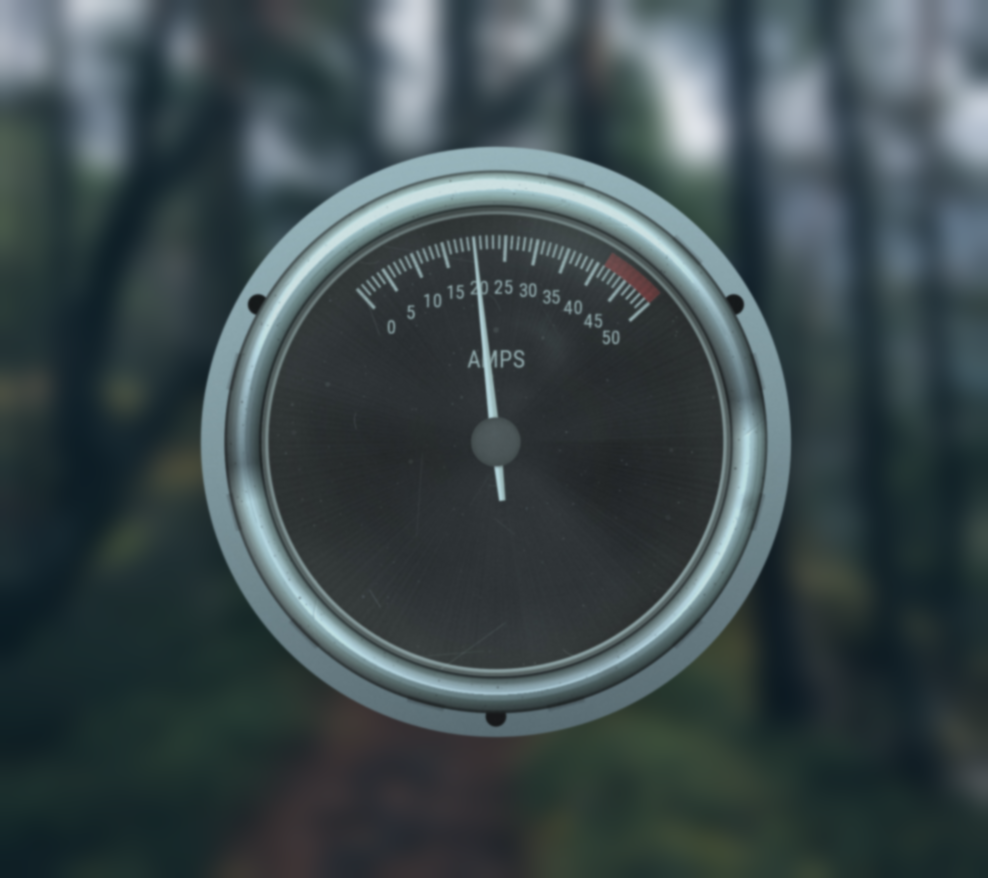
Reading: 20; A
